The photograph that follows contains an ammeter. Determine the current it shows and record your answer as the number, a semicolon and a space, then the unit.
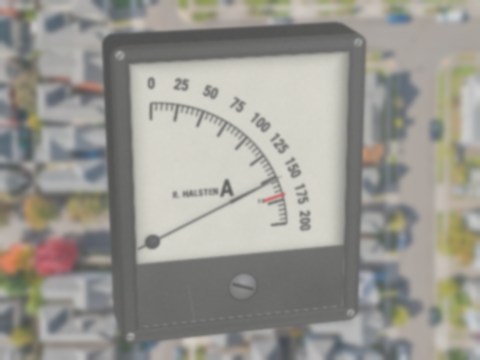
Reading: 150; A
